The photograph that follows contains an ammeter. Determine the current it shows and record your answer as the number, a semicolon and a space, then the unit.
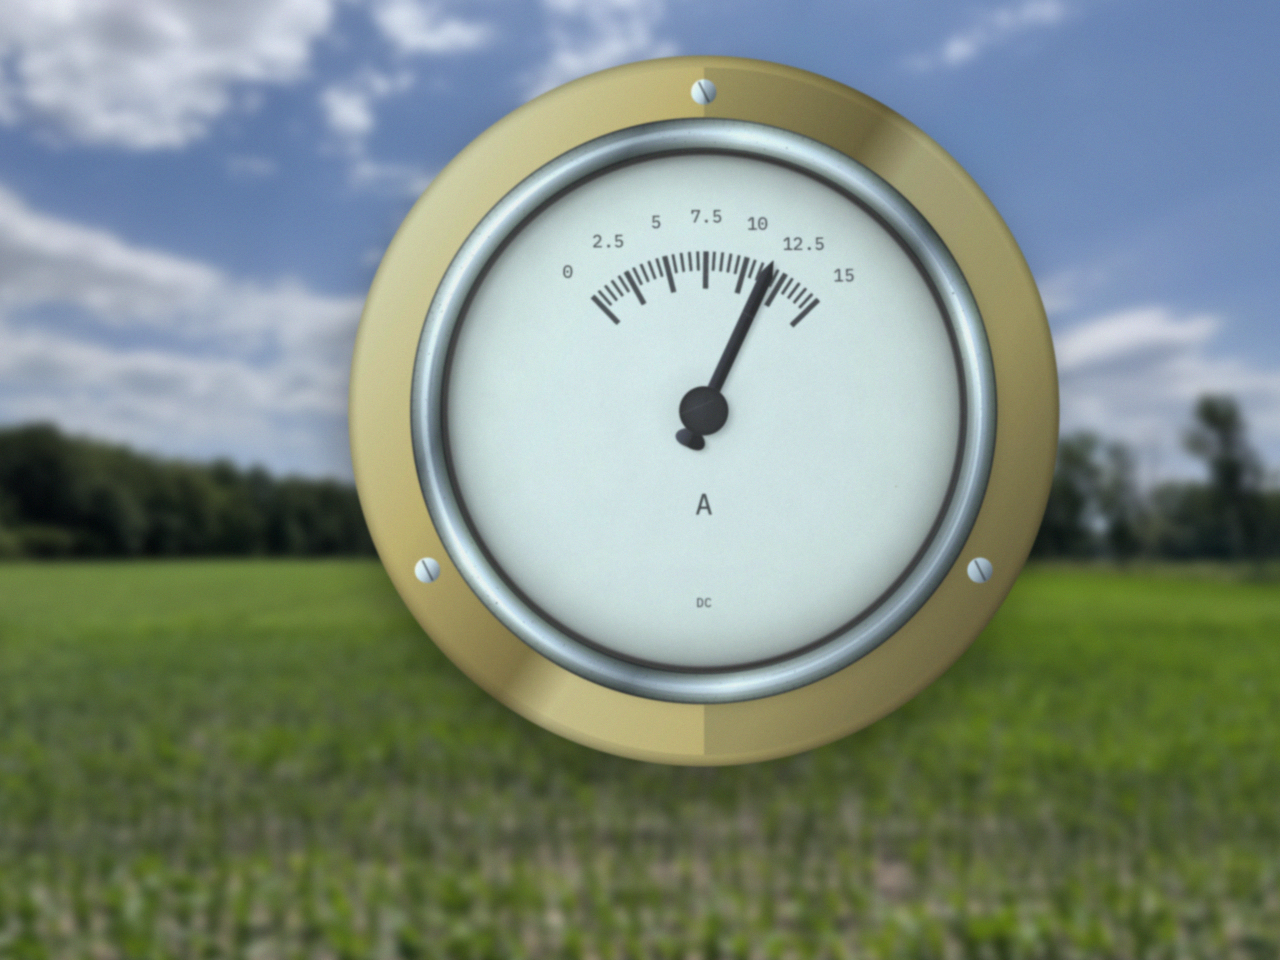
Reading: 11.5; A
